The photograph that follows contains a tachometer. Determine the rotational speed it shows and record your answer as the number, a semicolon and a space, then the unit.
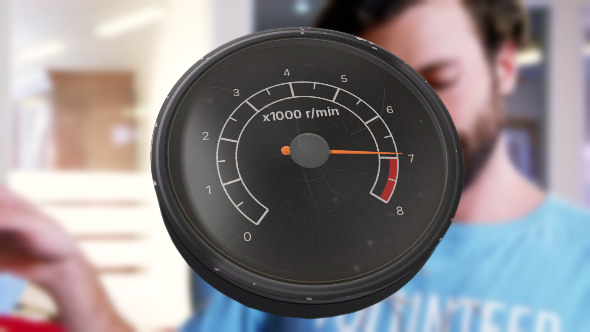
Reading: 7000; rpm
